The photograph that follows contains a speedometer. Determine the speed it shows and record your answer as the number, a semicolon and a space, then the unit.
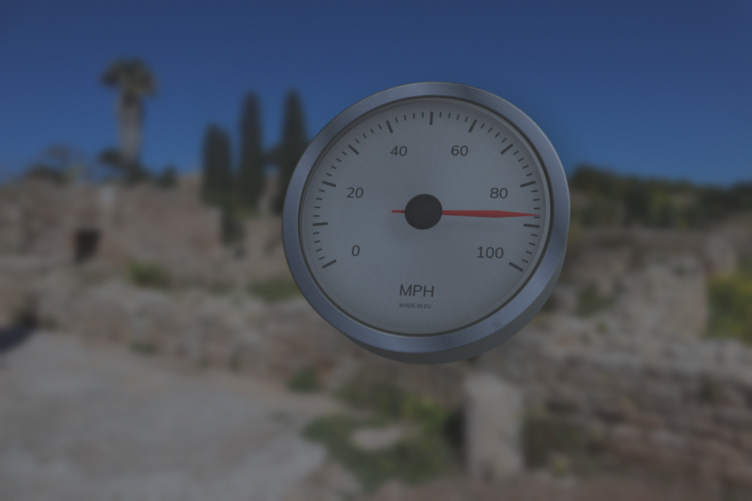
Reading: 88; mph
